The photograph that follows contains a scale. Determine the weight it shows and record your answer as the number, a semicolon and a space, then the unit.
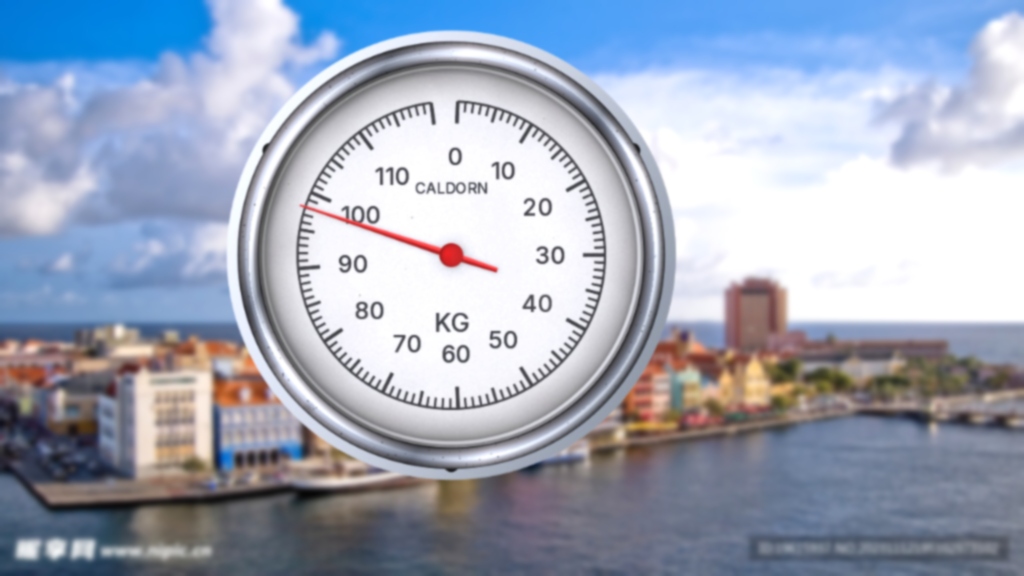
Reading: 98; kg
